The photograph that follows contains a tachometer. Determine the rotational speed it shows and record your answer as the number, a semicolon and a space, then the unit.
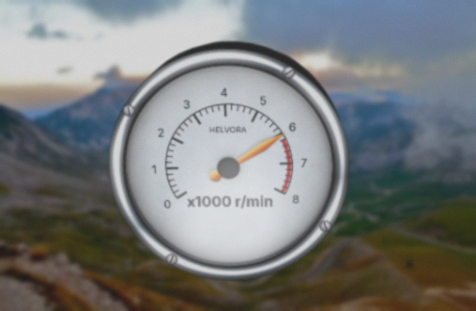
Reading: 6000; rpm
